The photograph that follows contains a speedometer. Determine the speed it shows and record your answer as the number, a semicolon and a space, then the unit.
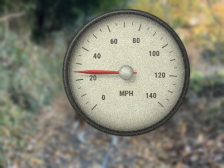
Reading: 25; mph
